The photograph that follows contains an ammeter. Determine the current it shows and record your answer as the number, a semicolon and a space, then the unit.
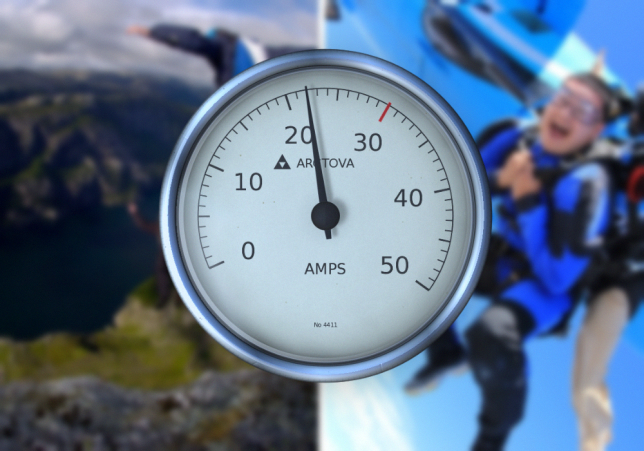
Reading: 22; A
